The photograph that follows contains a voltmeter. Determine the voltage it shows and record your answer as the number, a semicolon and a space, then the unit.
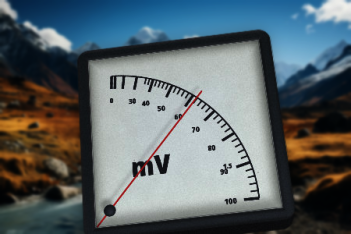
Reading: 62; mV
